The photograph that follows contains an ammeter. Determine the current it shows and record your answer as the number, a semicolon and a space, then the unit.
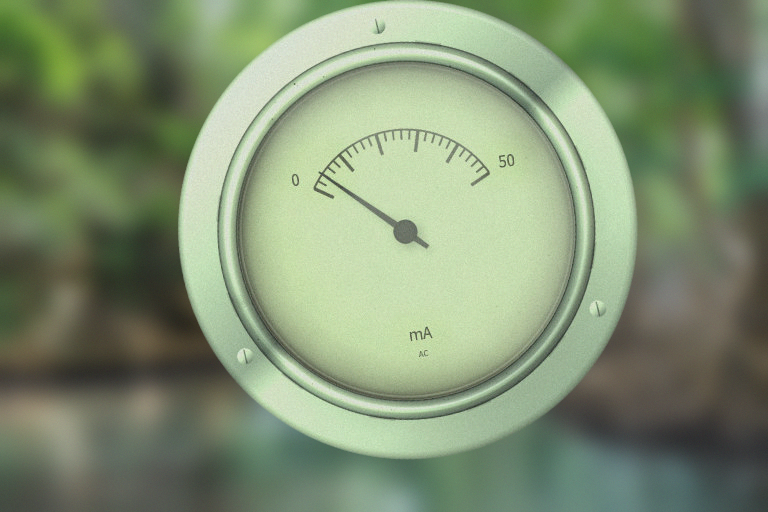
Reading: 4; mA
